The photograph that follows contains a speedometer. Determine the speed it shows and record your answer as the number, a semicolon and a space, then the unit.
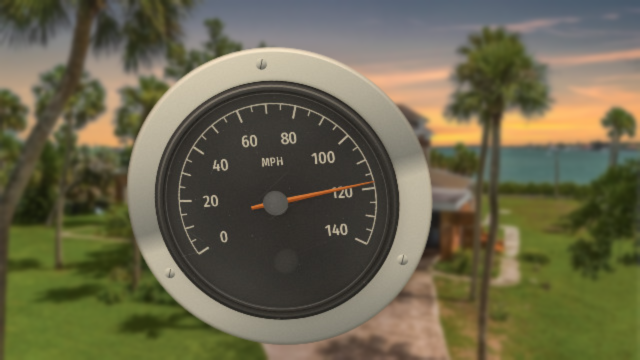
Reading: 117.5; mph
